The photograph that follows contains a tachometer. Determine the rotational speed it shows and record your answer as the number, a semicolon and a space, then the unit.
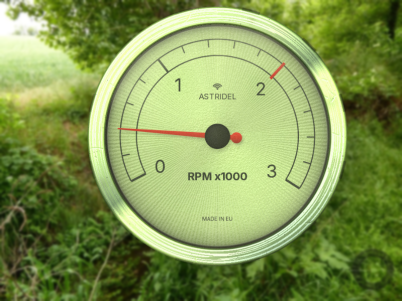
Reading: 400; rpm
